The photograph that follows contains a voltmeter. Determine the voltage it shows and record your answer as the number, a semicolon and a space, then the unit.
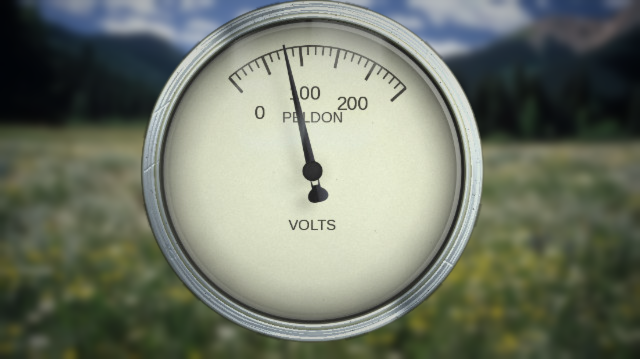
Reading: 80; V
